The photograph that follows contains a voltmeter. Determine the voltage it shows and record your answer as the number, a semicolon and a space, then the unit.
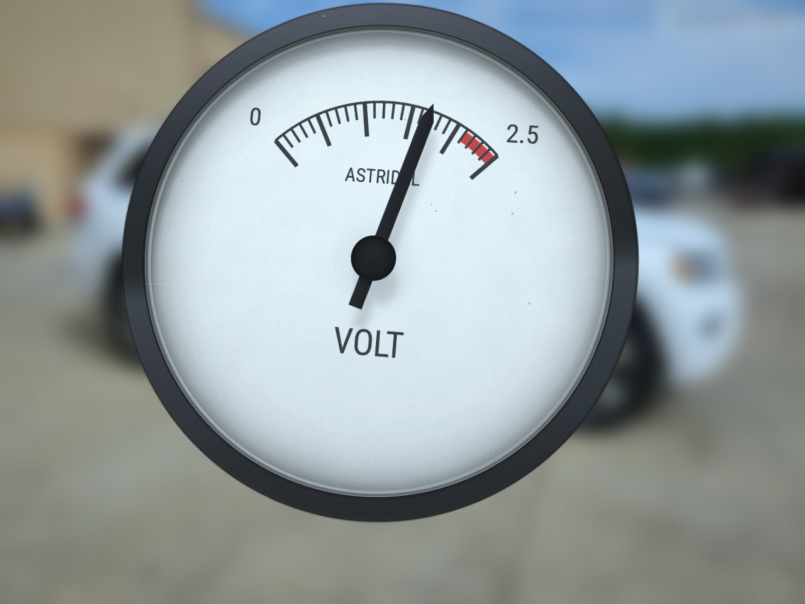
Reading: 1.7; V
